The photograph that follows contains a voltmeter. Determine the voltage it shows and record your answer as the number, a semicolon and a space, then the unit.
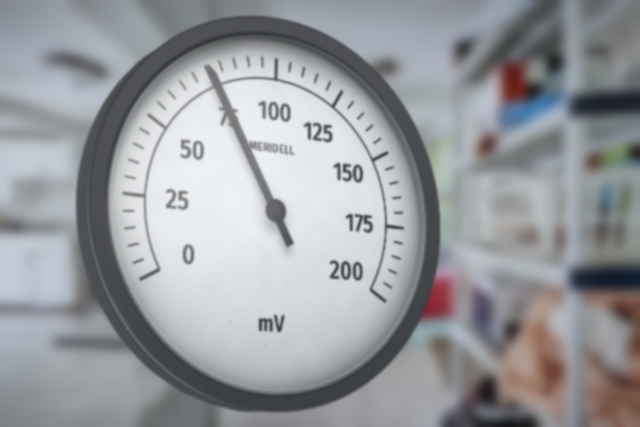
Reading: 75; mV
